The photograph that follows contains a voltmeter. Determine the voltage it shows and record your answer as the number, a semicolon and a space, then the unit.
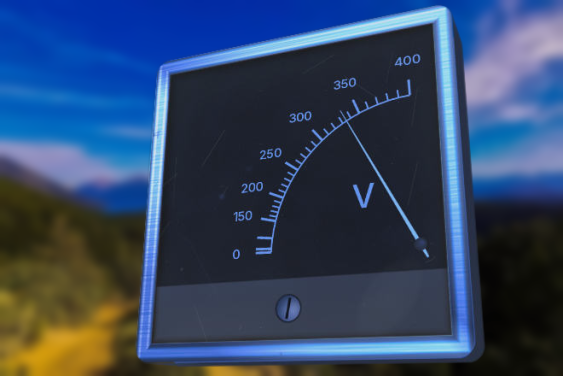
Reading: 335; V
